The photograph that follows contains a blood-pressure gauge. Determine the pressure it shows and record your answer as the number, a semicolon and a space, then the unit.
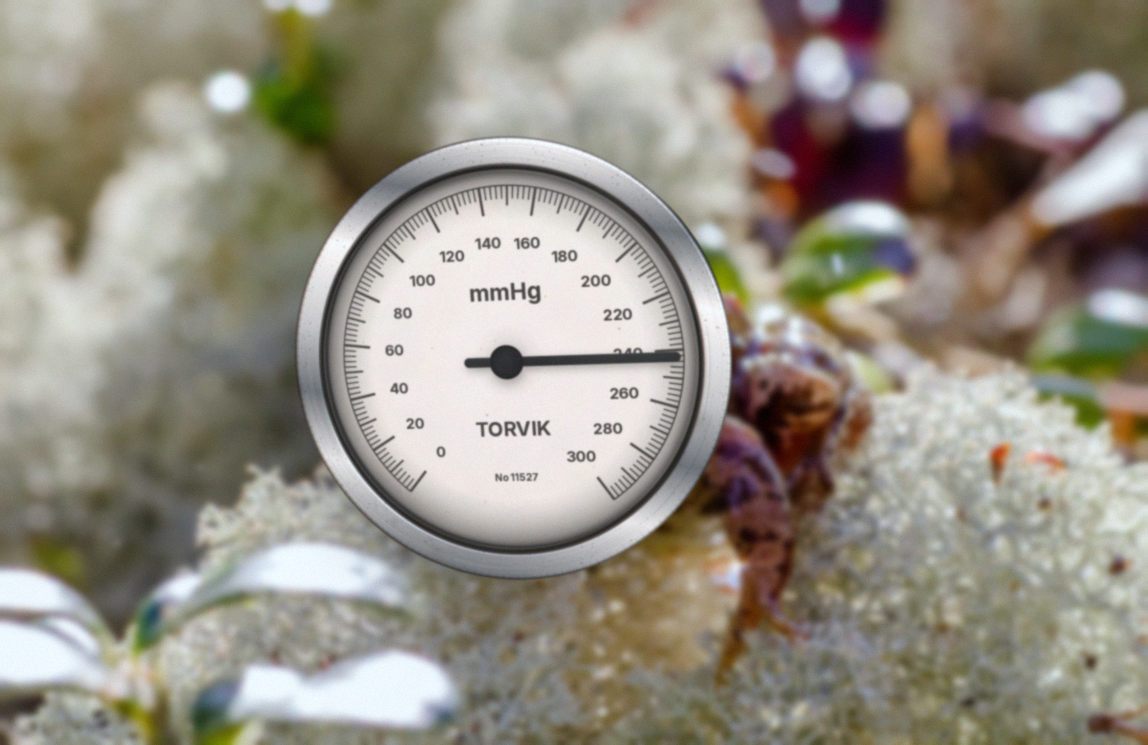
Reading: 242; mmHg
